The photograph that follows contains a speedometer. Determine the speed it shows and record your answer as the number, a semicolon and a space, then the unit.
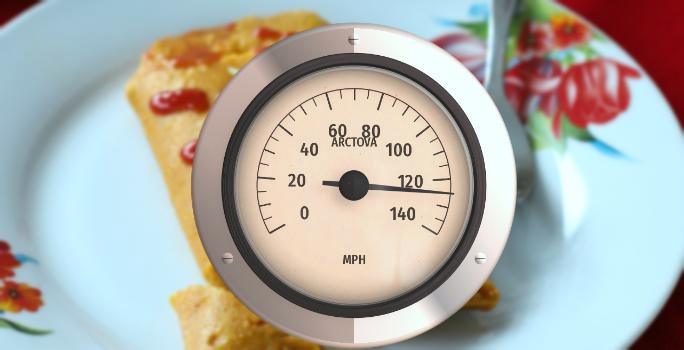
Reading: 125; mph
